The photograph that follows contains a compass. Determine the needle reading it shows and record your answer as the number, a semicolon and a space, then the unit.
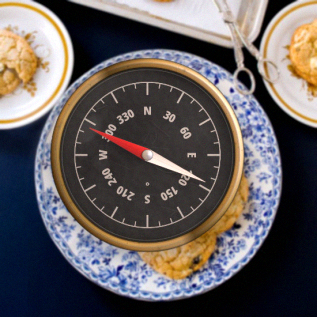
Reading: 295; °
